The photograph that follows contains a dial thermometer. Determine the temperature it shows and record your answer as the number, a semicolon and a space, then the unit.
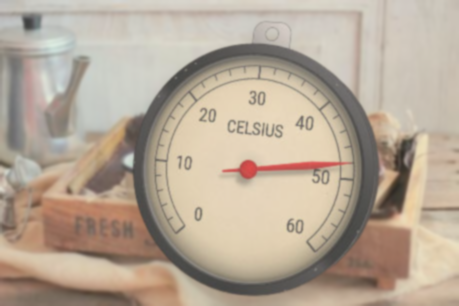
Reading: 48; °C
